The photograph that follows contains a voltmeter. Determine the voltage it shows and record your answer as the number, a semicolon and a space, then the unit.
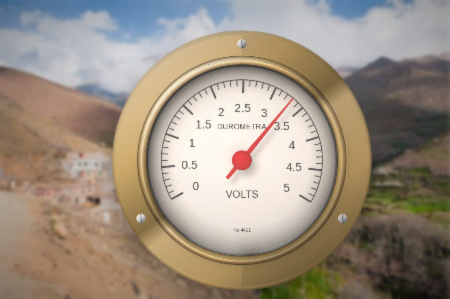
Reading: 3.3; V
